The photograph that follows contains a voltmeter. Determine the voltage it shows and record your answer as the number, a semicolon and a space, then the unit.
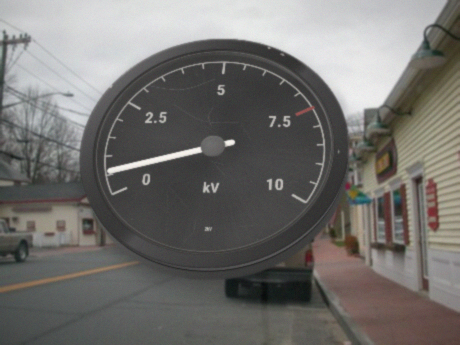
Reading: 0.5; kV
